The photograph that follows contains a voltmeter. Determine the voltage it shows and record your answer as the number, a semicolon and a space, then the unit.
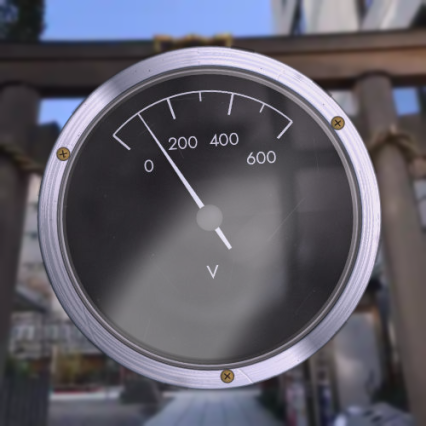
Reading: 100; V
